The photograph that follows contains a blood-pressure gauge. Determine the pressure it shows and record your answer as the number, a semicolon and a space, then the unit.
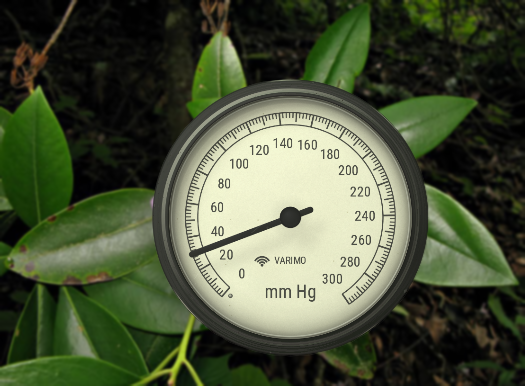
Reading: 30; mmHg
